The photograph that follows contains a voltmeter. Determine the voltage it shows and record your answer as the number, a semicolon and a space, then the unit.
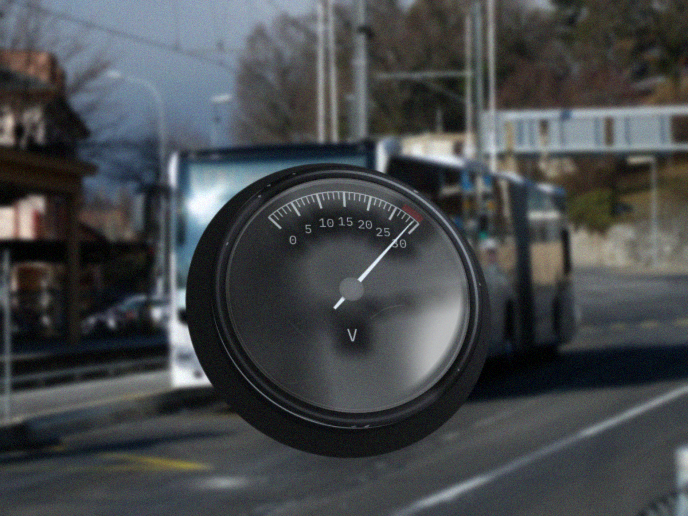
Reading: 29; V
